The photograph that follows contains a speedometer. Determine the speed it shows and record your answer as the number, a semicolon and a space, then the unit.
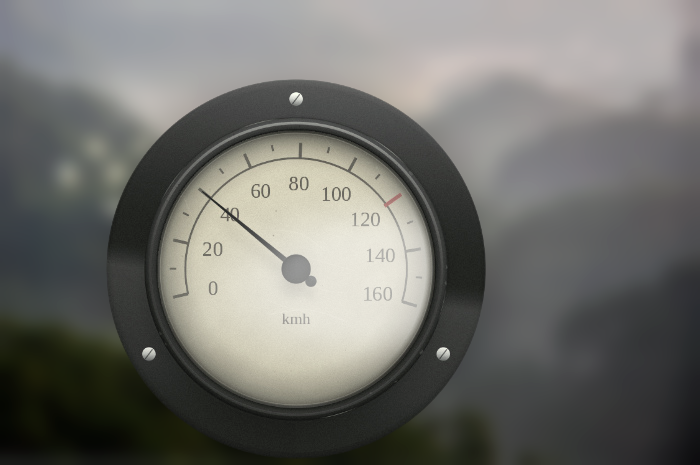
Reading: 40; km/h
